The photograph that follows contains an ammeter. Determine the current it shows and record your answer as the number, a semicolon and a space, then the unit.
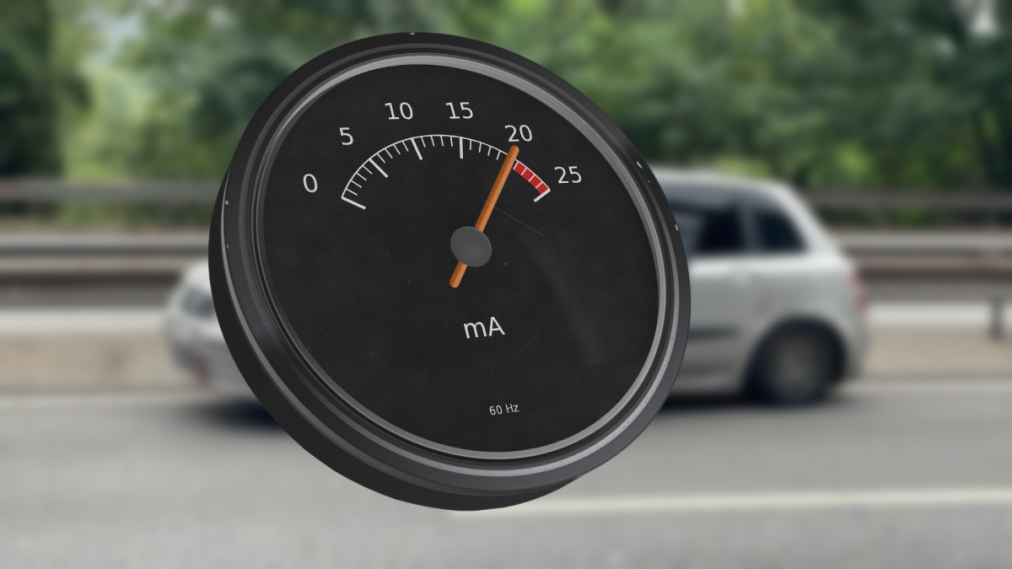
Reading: 20; mA
